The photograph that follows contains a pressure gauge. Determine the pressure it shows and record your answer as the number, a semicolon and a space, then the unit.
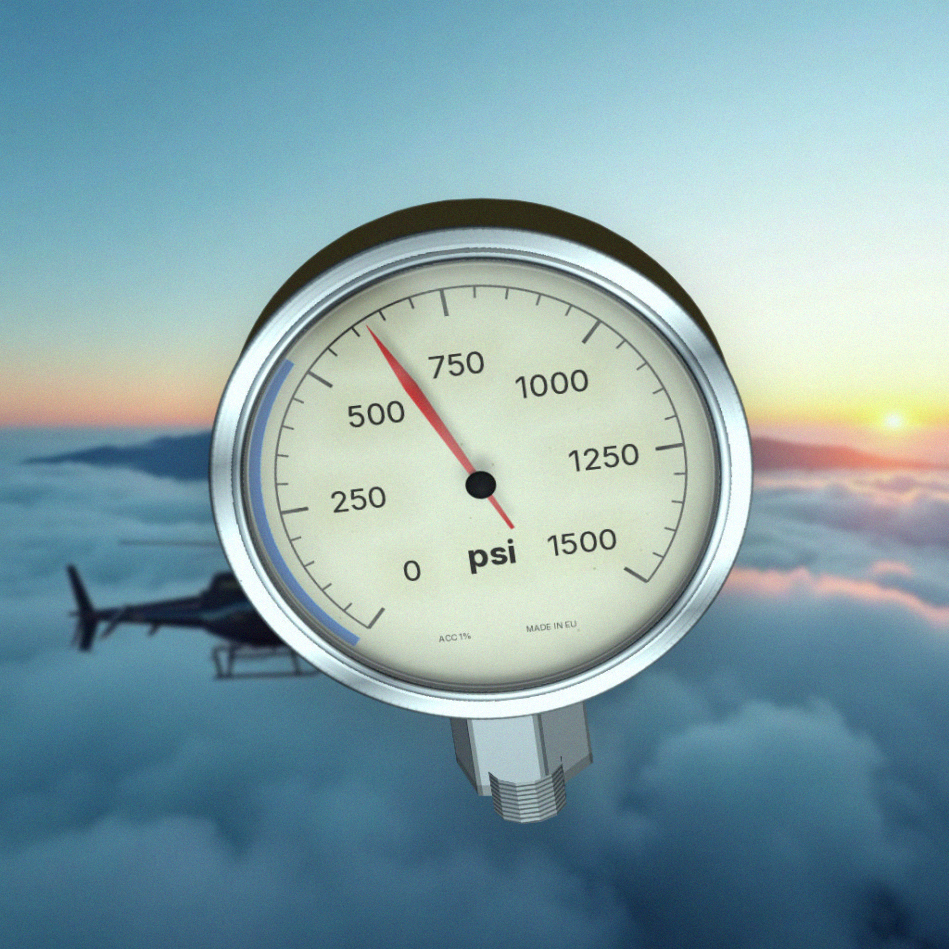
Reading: 625; psi
